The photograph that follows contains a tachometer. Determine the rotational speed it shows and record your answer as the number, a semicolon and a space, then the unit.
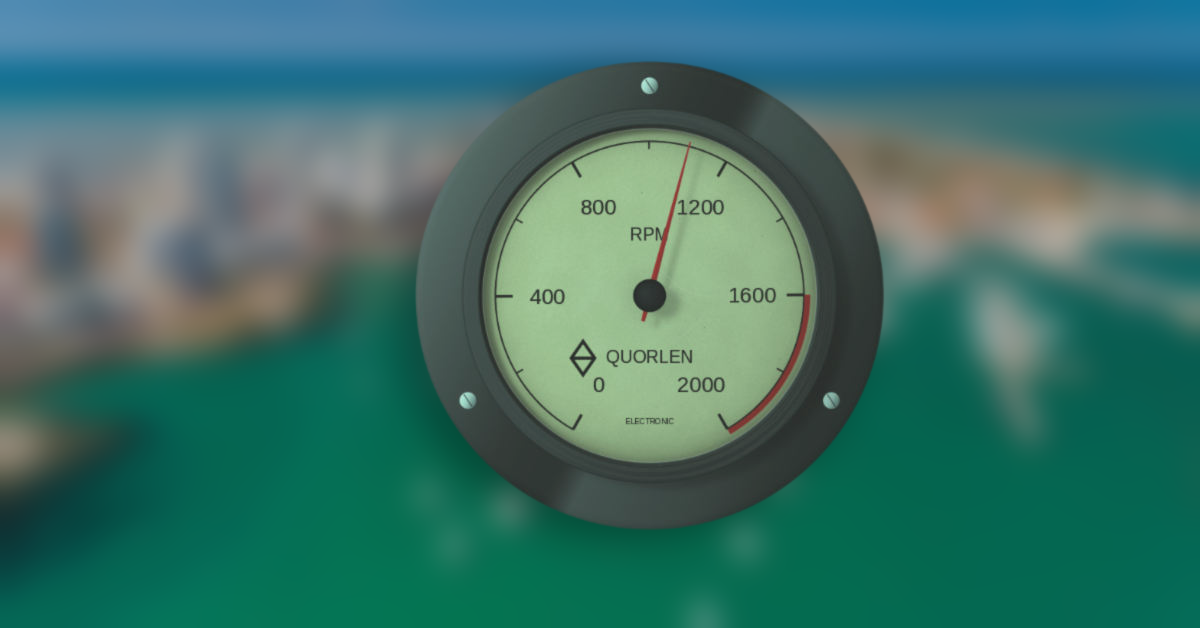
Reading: 1100; rpm
